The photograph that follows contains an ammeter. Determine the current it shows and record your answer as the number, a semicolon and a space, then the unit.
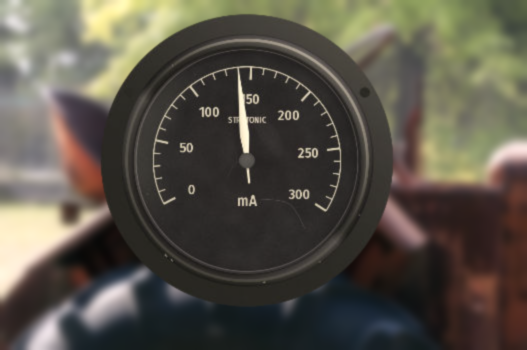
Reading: 140; mA
